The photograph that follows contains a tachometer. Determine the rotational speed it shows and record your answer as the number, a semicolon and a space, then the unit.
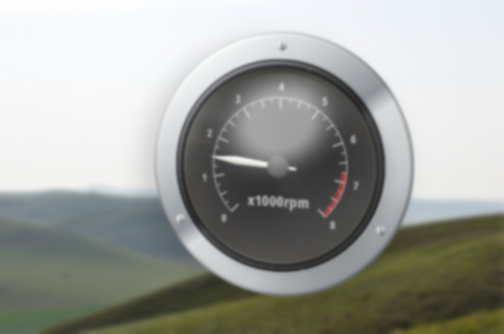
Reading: 1500; rpm
